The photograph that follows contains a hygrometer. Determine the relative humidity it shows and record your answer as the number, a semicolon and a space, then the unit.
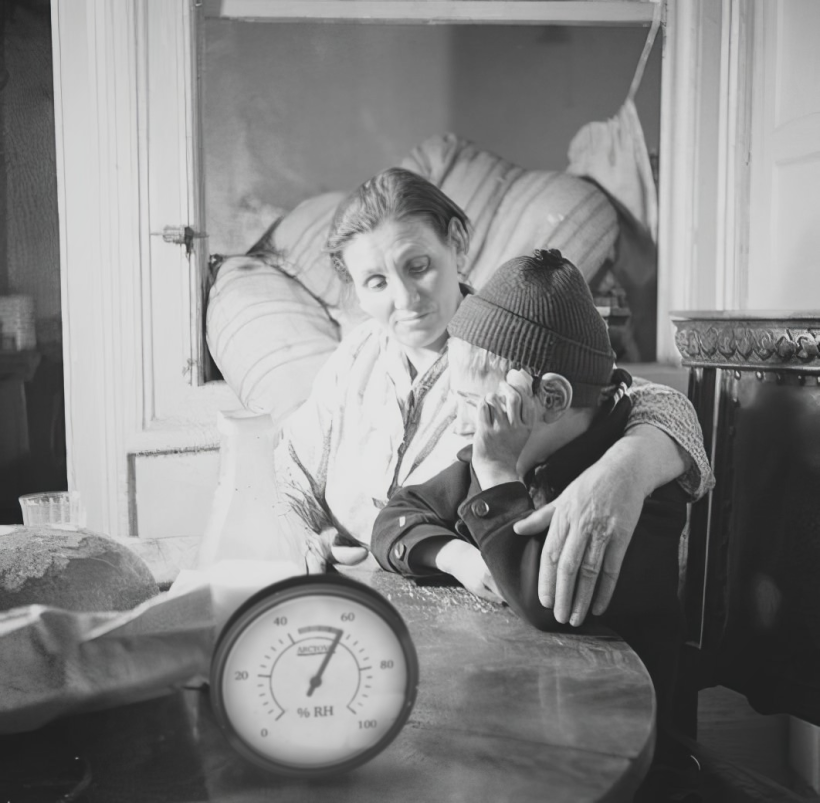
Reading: 60; %
